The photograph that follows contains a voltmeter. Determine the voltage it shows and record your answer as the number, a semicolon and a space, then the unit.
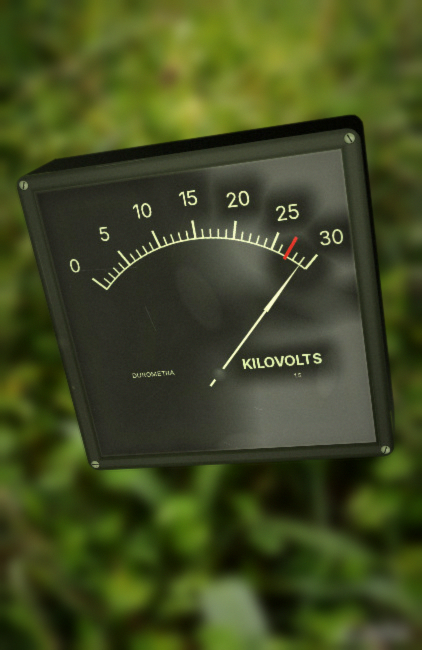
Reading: 29; kV
